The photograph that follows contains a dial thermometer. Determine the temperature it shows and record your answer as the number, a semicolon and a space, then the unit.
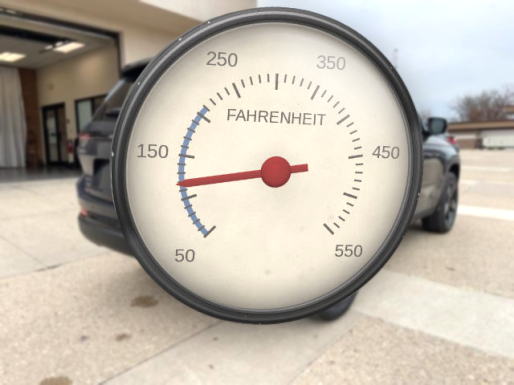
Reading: 120; °F
